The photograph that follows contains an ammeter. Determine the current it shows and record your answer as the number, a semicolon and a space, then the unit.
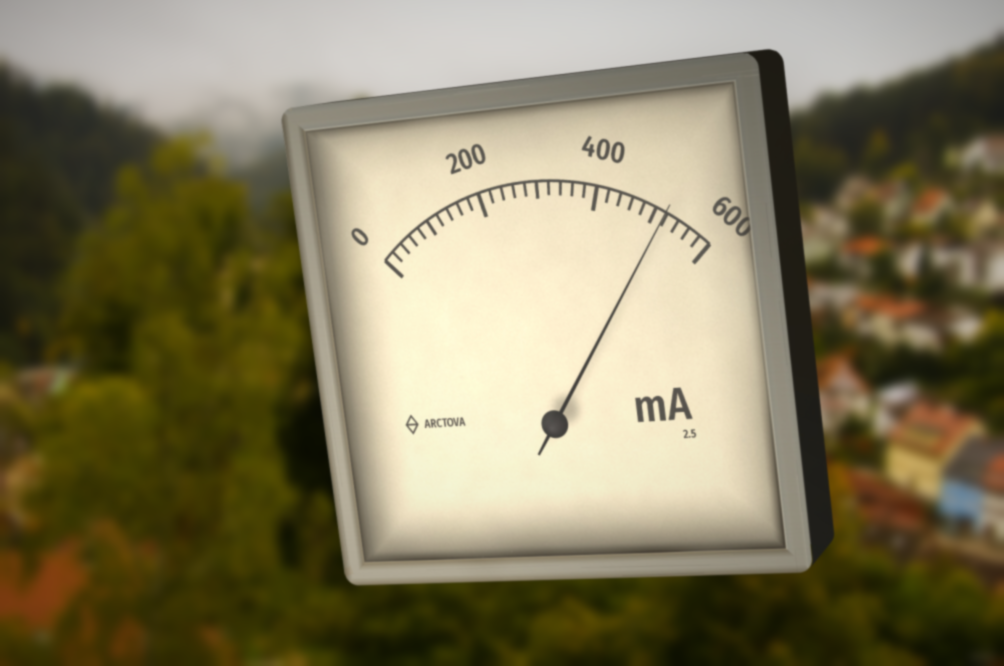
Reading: 520; mA
